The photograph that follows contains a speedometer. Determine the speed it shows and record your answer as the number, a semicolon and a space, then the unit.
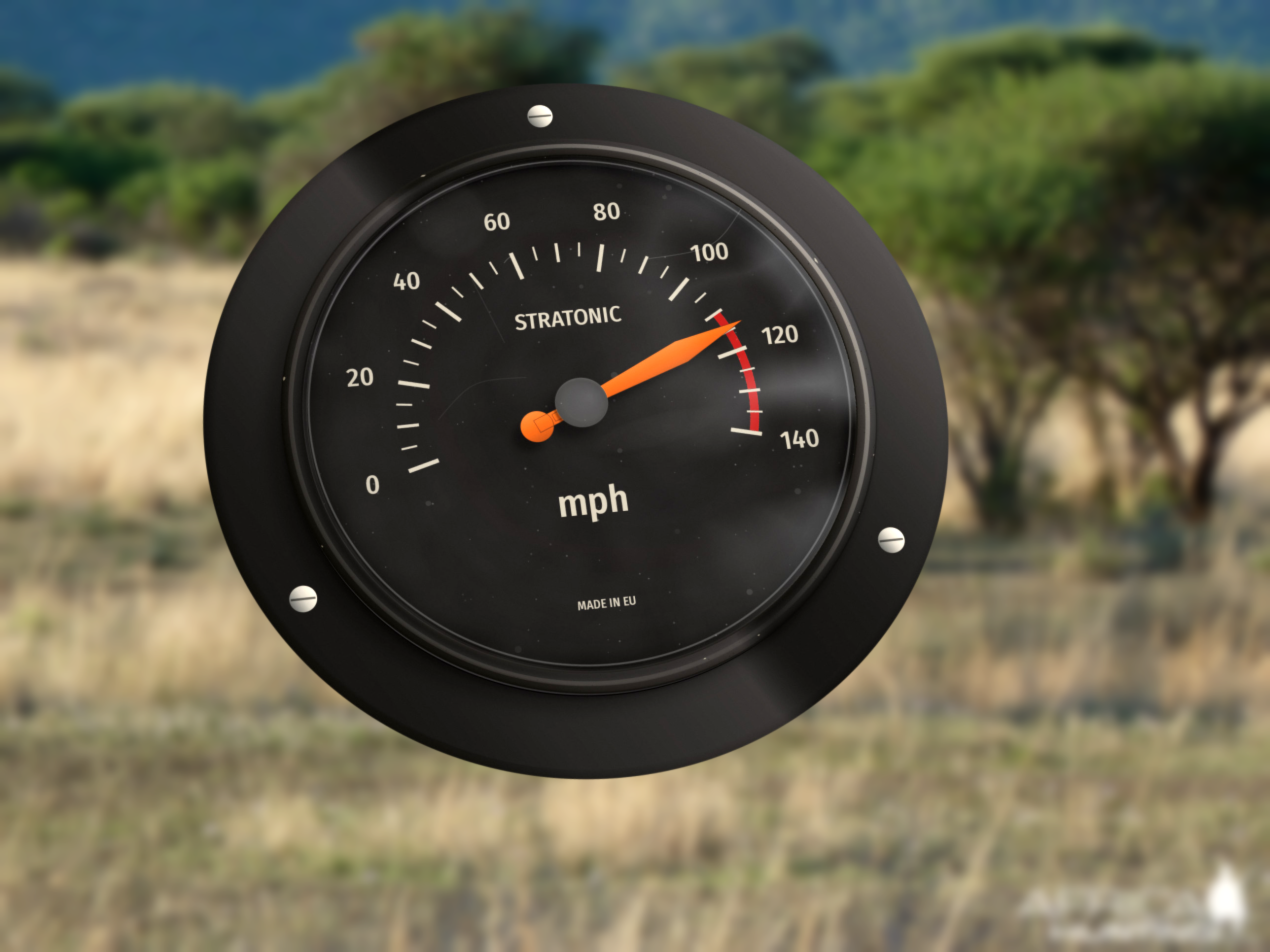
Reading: 115; mph
